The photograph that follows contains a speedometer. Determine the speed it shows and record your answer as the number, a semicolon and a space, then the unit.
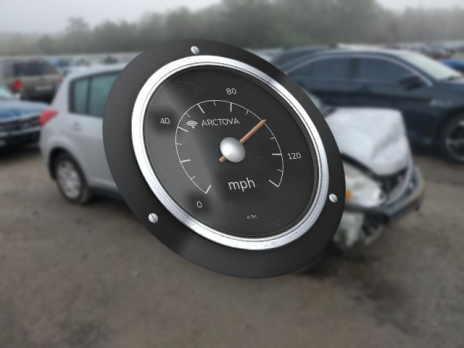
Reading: 100; mph
